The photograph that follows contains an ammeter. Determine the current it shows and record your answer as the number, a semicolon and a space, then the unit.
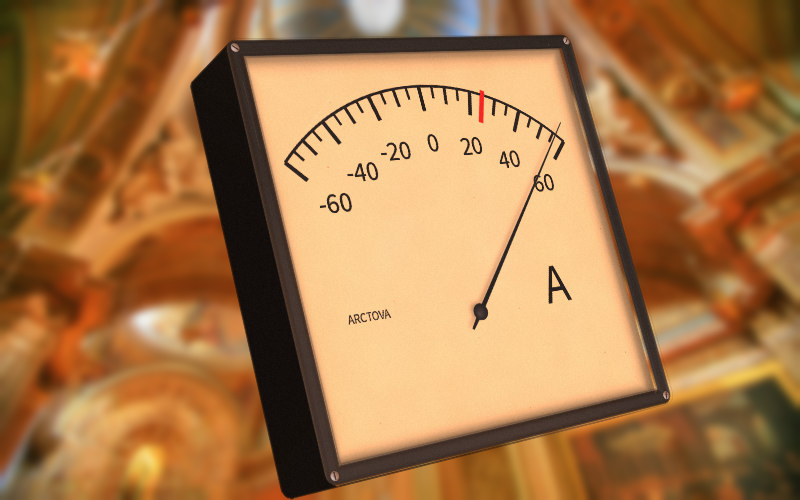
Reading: 55; A
